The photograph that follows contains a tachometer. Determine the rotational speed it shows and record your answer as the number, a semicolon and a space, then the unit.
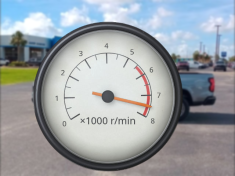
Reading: 7500; rpm
